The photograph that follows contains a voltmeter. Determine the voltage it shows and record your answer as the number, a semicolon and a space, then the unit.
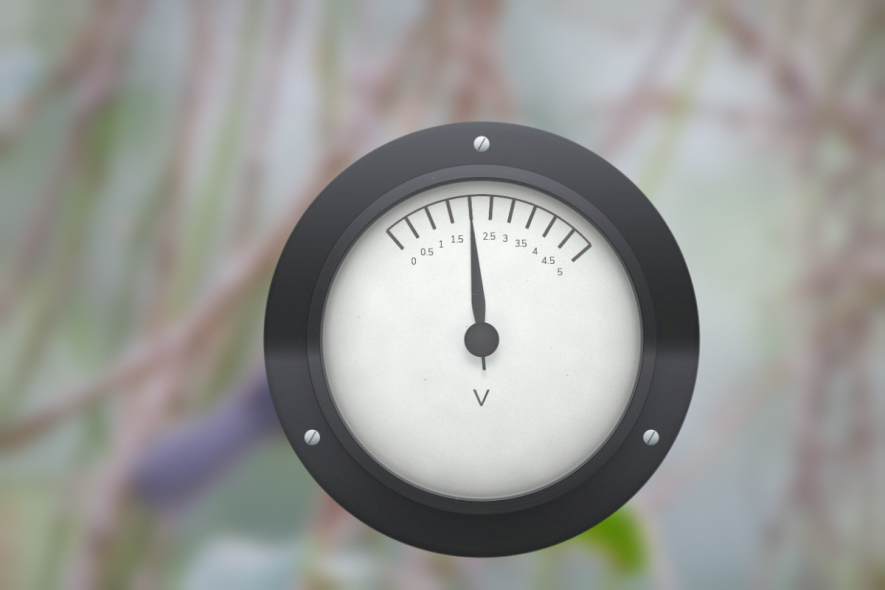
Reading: 2; V
